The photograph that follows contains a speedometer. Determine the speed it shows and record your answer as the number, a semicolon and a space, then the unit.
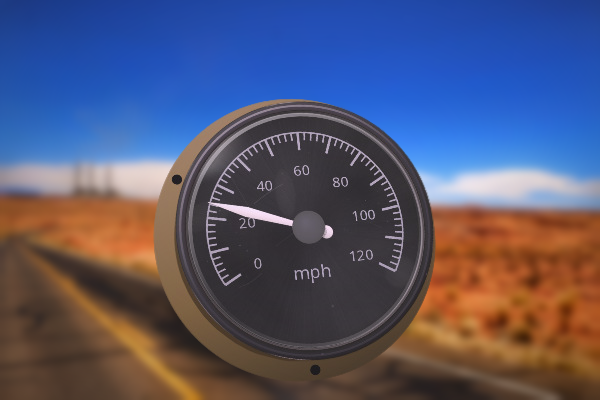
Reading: 24; mph
